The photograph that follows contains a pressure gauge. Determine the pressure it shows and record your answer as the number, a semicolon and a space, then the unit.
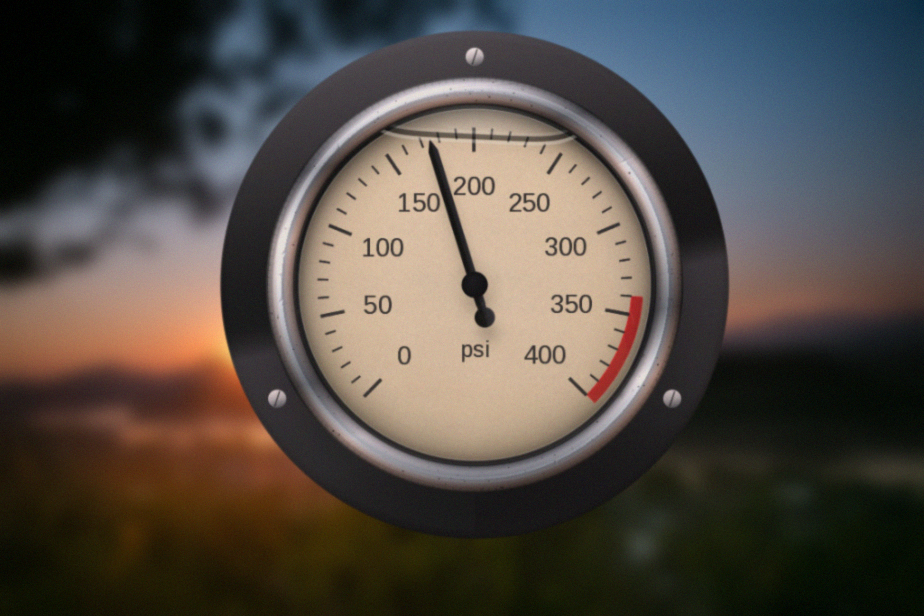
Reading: 175; psi
